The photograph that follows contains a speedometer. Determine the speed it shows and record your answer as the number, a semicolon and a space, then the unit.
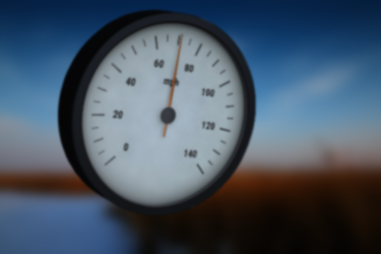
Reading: 70; mph
